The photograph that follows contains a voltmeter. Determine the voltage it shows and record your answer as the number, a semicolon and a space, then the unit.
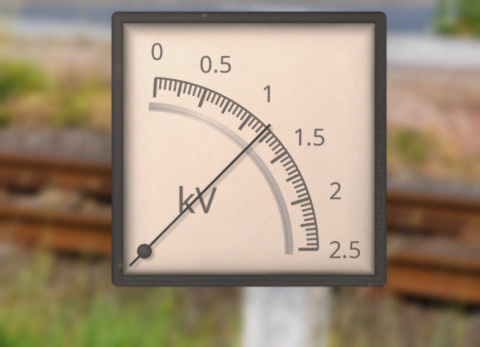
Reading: 1.2; kV
